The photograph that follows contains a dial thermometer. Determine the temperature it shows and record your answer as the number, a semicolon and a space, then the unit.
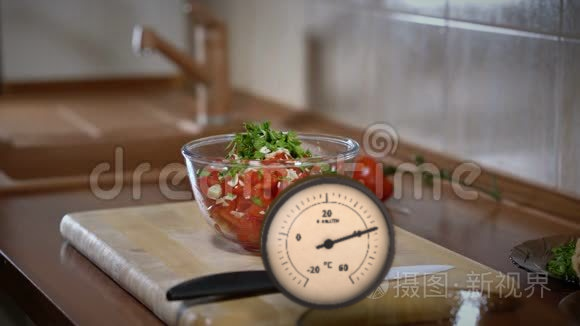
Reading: 40; °C
